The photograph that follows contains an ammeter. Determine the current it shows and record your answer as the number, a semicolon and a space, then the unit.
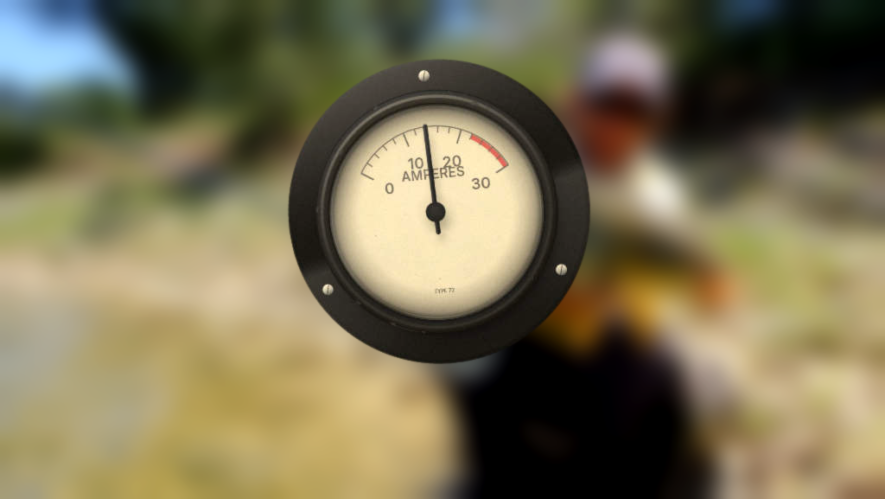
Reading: 14; A
